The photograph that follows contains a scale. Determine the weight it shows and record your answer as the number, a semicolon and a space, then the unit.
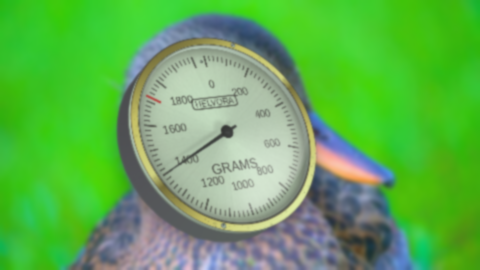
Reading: 1400; g
